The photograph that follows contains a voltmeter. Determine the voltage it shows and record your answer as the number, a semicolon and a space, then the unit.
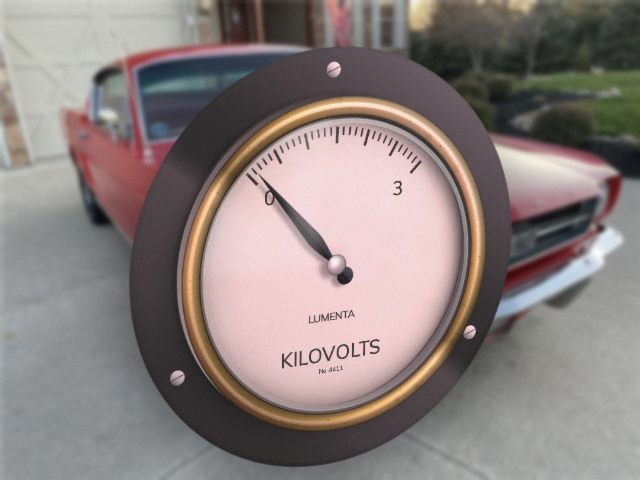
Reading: 0.1; kV
